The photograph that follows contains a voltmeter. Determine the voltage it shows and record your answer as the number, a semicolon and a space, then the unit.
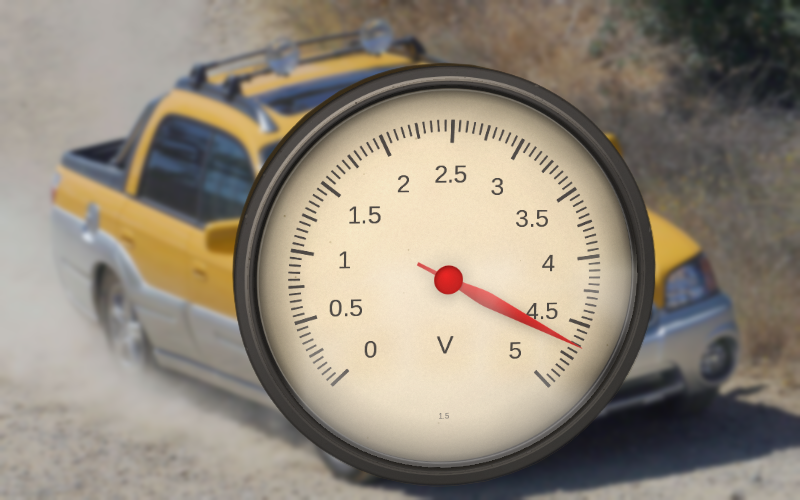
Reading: 4.65; V
